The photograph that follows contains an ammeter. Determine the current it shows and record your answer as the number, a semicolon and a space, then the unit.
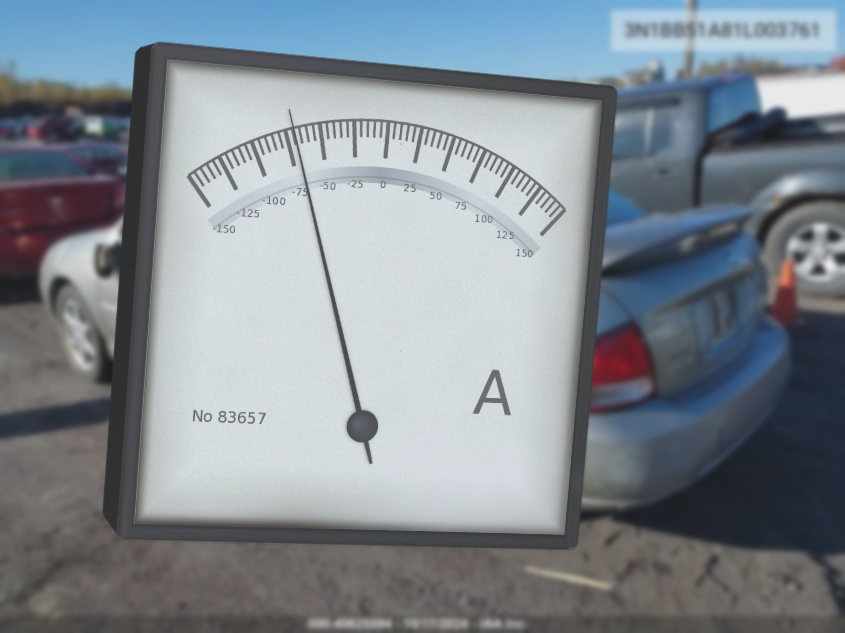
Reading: -70; A
